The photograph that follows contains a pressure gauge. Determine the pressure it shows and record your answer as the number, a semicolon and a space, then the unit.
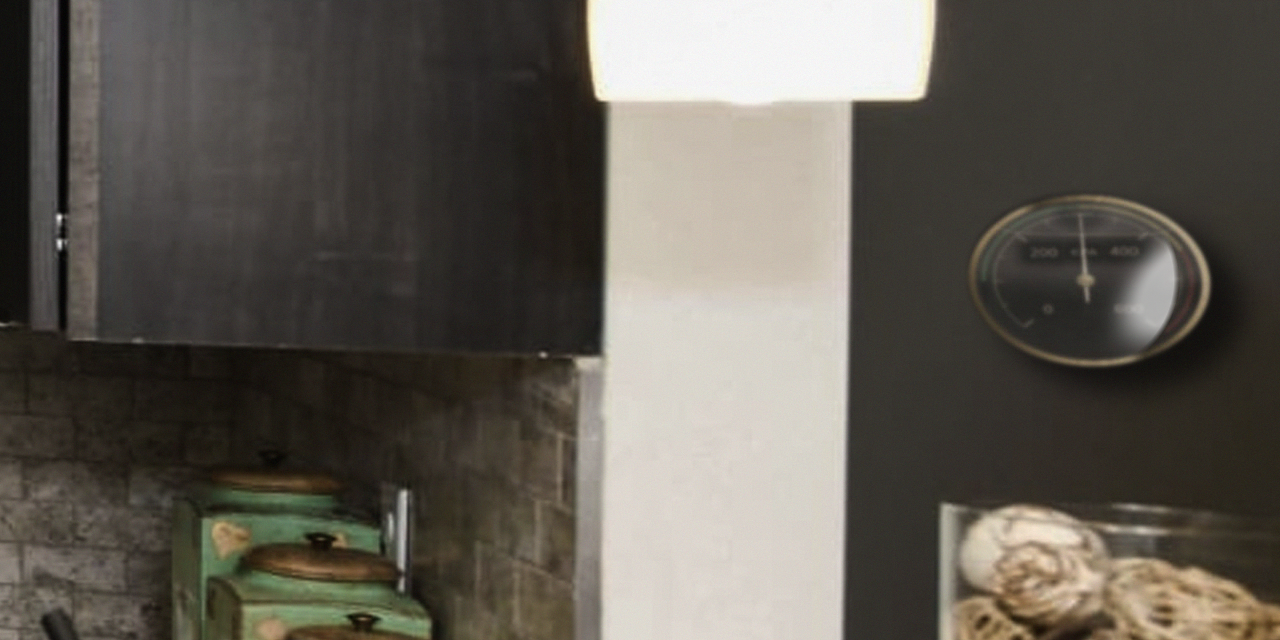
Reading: 300; kPa
